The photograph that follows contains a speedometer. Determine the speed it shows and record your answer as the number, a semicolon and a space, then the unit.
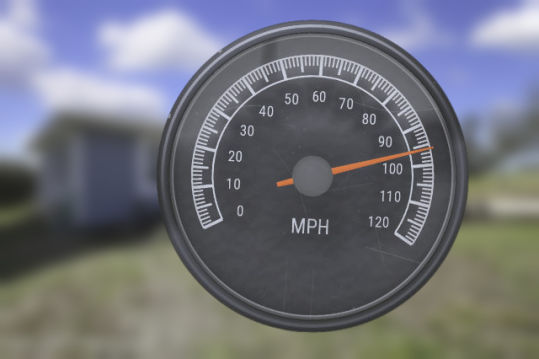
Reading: 96; mph
